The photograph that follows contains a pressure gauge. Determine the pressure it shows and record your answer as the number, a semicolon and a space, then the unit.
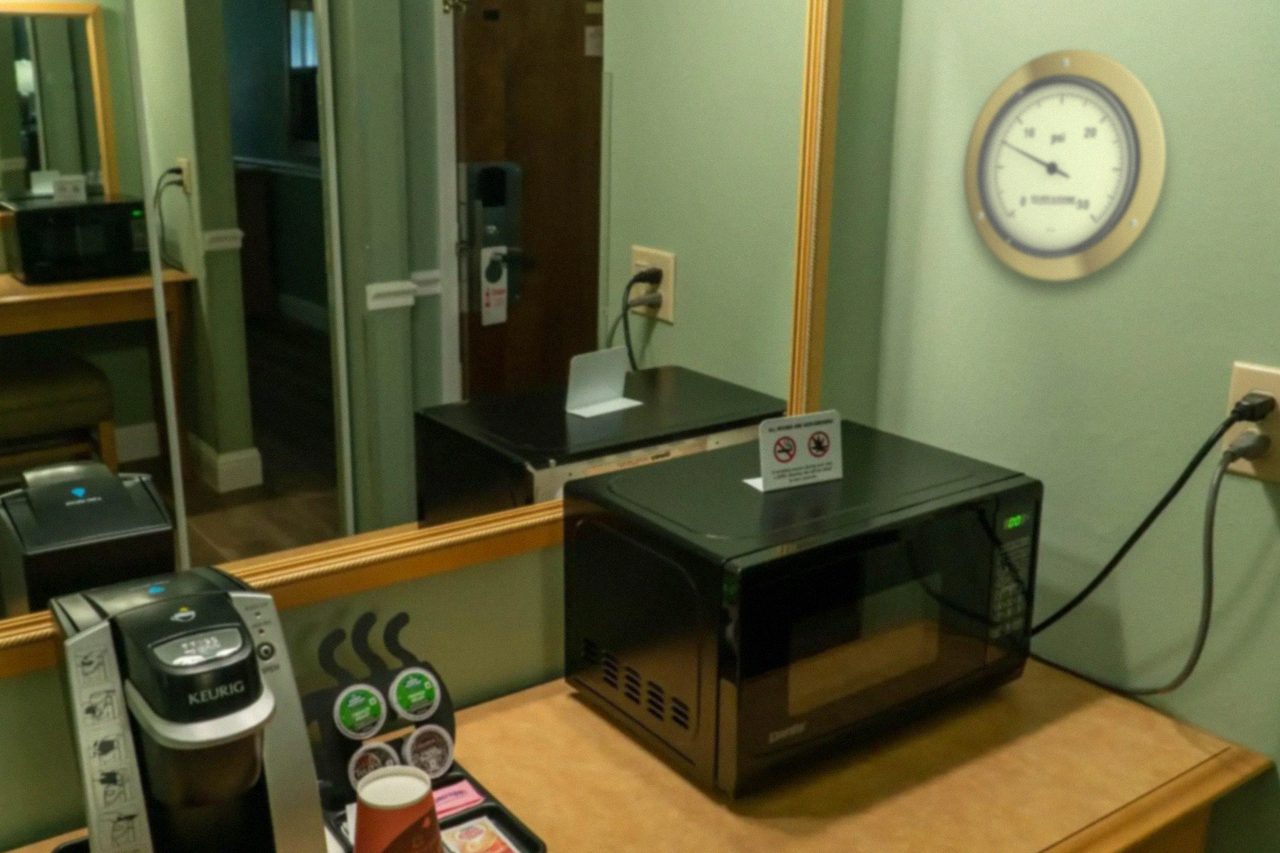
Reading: 7.5; psi
